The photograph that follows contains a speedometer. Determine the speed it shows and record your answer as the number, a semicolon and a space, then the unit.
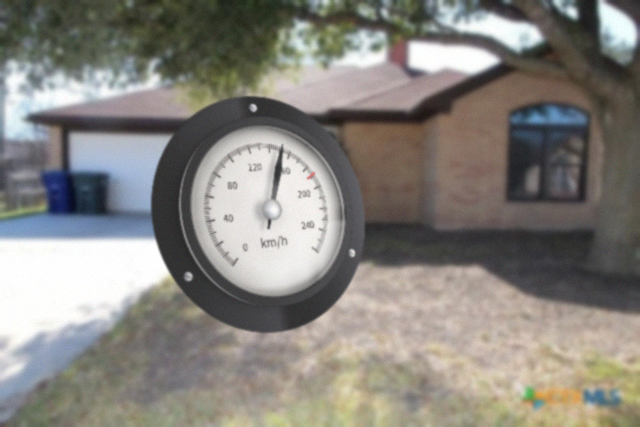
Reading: 150; km/h
